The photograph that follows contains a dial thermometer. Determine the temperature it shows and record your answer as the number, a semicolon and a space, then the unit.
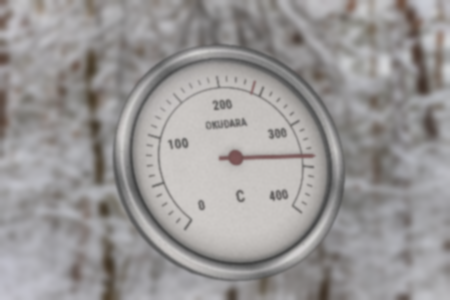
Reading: 340; °C
